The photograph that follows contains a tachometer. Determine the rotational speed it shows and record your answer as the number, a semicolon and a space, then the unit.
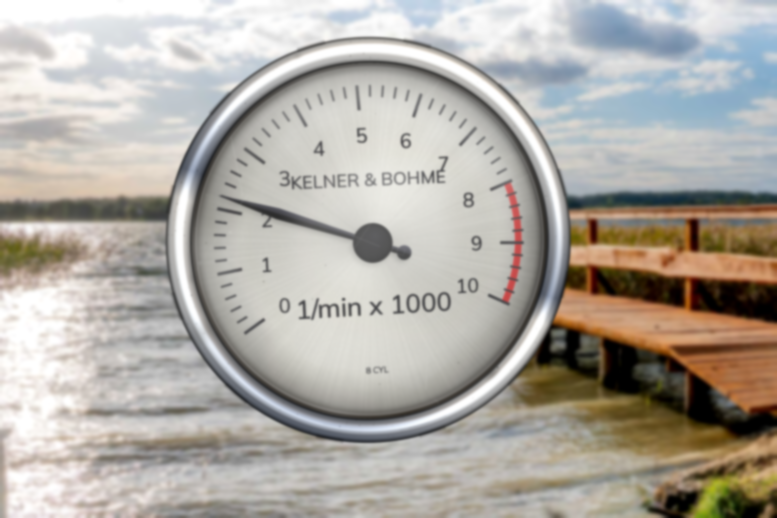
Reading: 2200; rpm
